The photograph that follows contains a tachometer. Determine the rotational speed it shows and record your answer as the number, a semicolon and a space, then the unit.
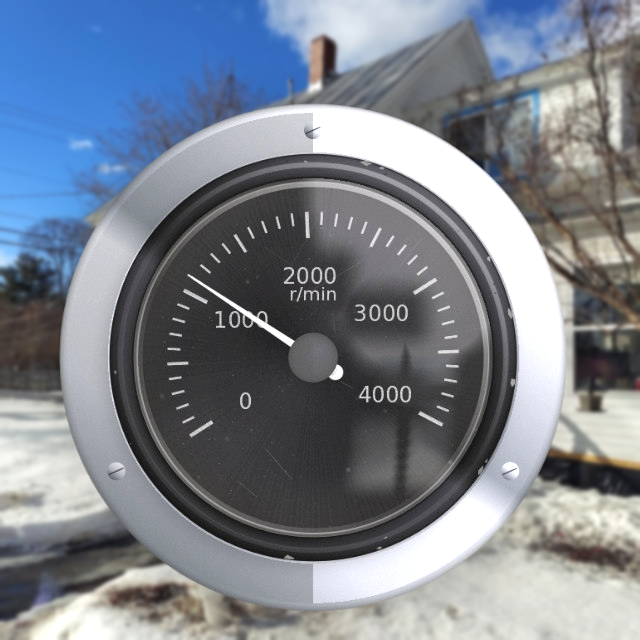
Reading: 1100; rpm
